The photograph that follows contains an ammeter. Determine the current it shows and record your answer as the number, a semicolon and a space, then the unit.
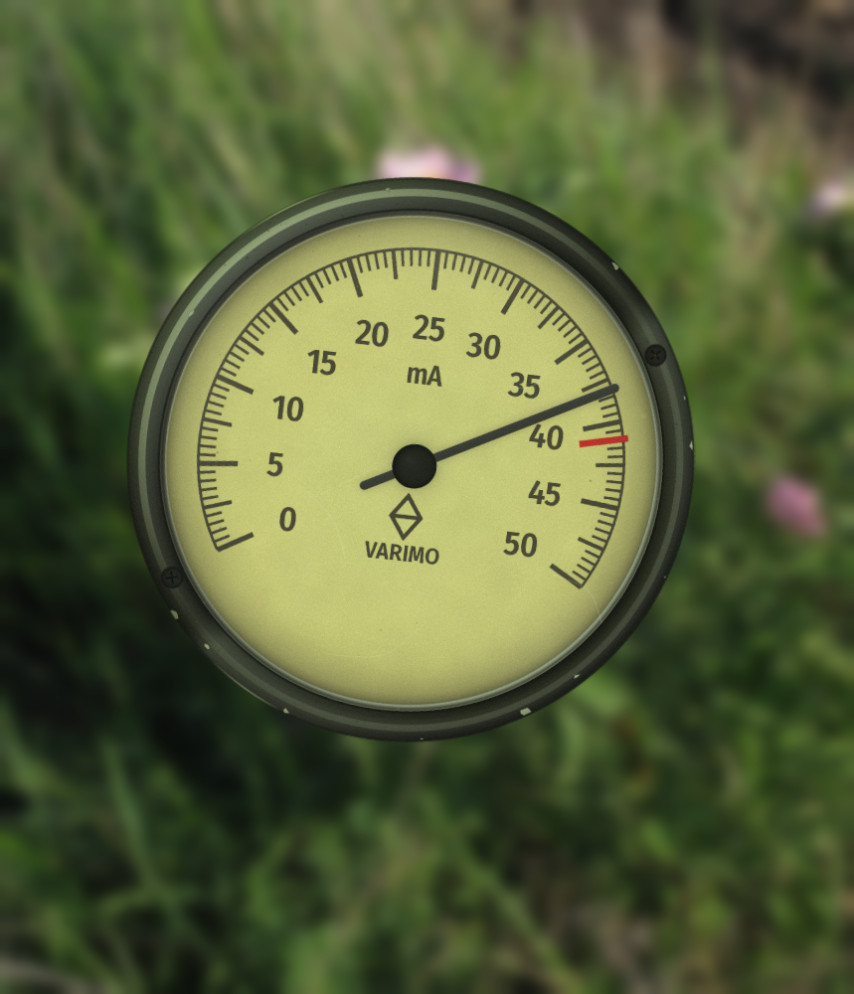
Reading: 38; mA
